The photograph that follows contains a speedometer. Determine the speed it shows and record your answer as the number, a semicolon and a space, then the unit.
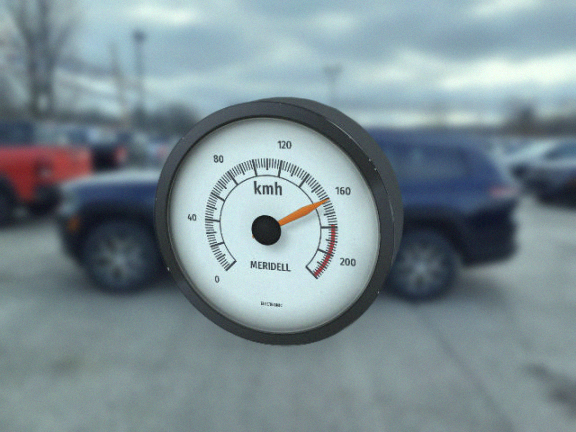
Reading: 160; km/h
